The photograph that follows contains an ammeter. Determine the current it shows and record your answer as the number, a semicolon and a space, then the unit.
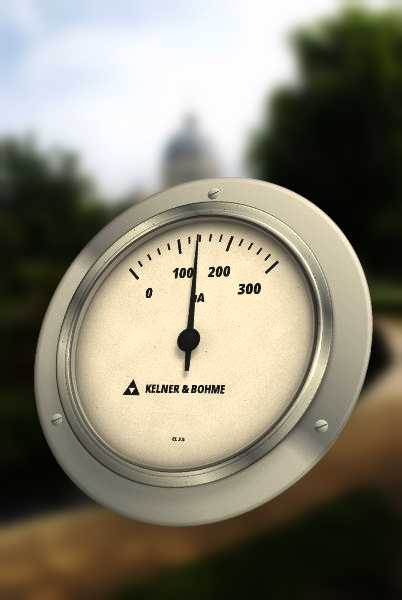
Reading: 140; µA
